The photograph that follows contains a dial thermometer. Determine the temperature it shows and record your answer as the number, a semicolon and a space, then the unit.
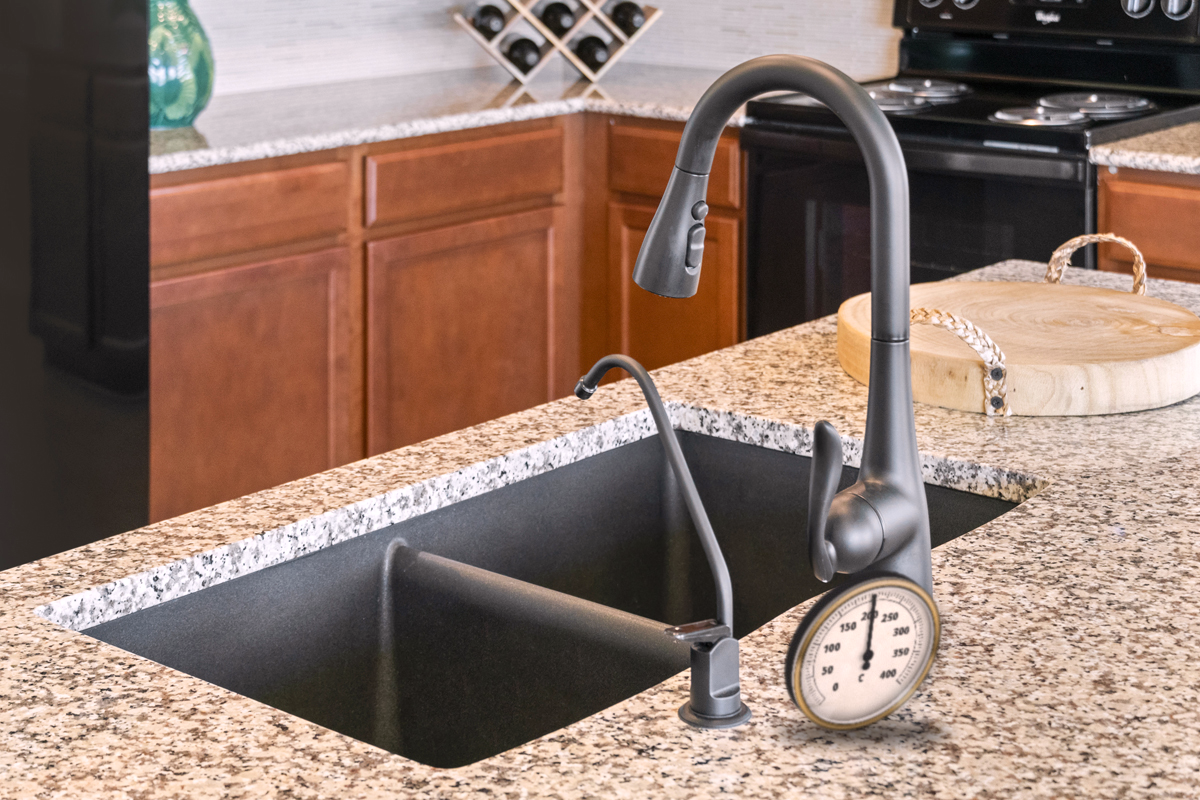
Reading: 200; °C
